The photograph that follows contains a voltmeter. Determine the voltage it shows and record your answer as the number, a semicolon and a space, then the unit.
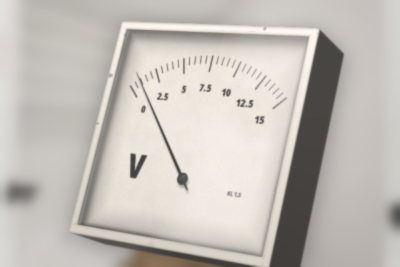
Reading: 1; V
